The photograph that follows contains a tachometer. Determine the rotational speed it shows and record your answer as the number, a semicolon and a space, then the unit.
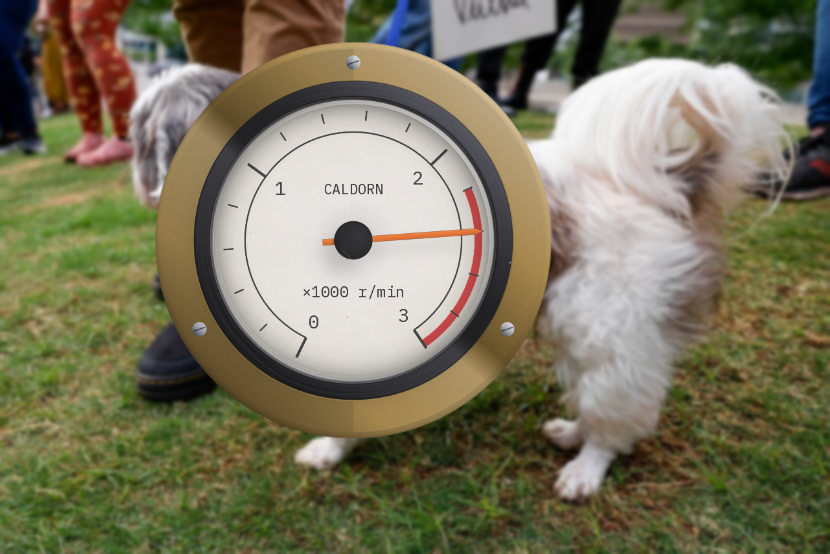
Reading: 2400; rpm
